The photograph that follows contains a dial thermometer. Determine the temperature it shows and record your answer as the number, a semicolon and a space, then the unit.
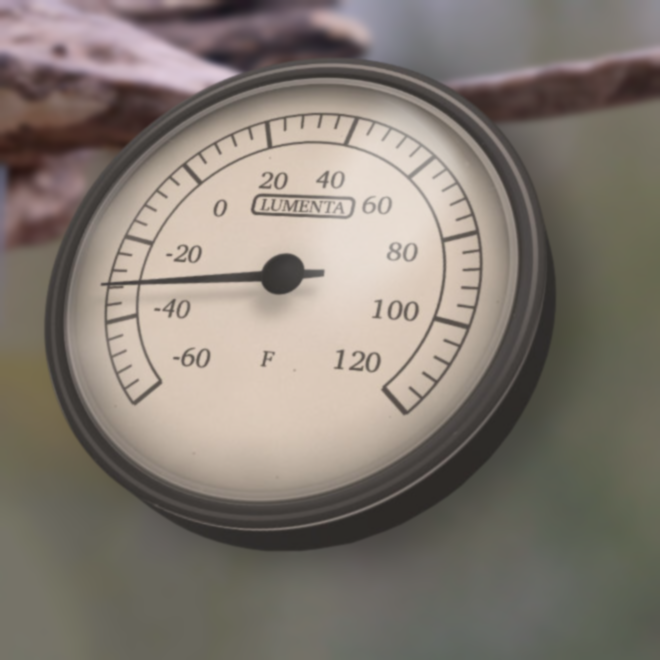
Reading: -32; °F
